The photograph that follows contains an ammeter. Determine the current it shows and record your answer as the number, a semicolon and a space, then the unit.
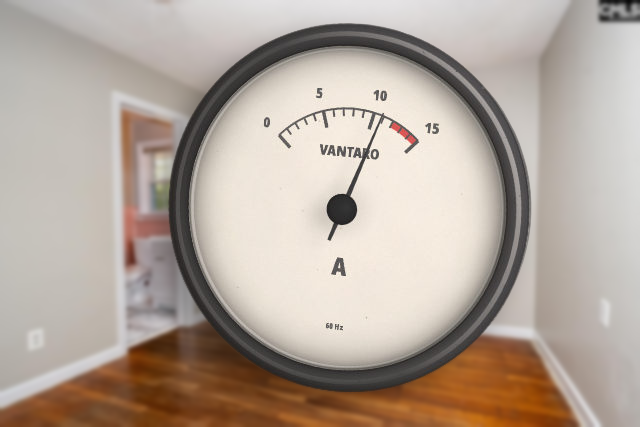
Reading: 11; A
